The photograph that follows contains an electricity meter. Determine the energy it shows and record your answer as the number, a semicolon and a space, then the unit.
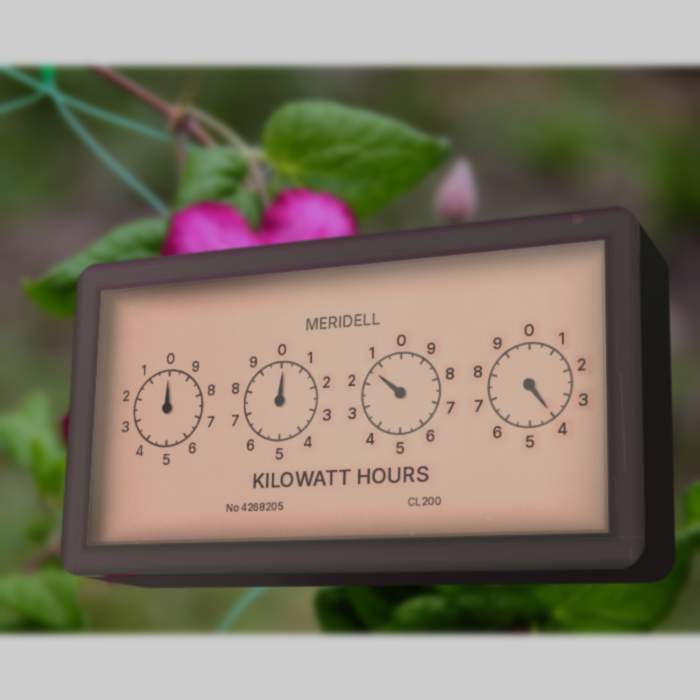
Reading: 14; kWh
